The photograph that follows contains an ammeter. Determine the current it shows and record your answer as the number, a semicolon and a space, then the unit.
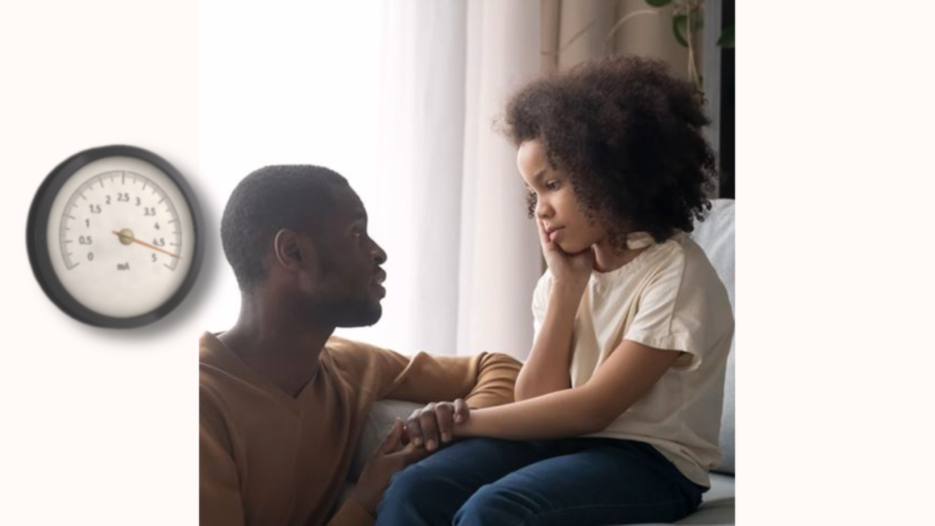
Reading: 4.75; mA
